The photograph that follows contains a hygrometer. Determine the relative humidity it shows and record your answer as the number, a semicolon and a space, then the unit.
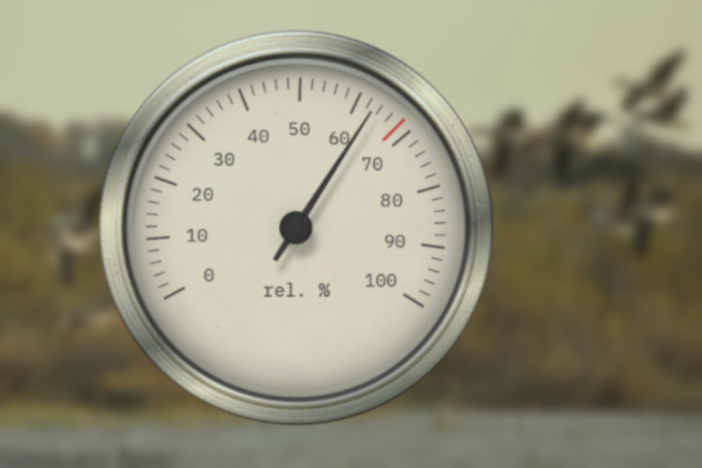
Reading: 63; %
